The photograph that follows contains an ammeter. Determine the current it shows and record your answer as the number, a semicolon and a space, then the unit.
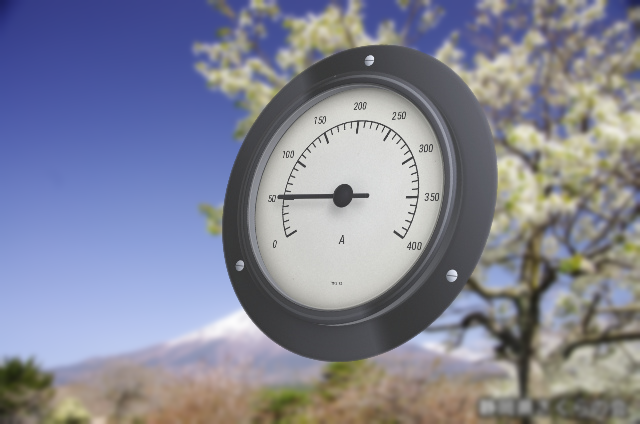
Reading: 50; A
